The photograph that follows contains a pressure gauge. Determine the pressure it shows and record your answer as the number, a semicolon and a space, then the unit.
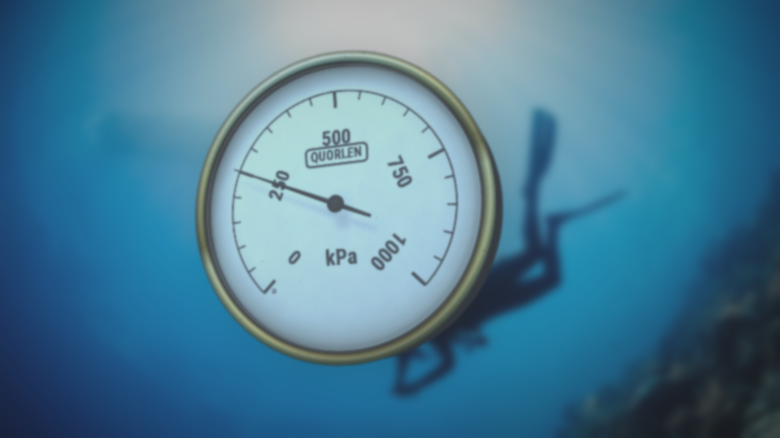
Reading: 250; kPa
